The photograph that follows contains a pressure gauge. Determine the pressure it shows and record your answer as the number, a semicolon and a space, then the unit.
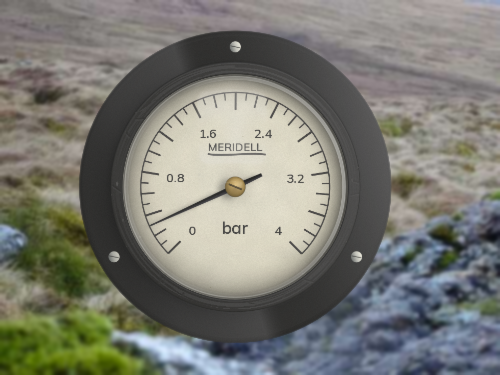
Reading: 0.3; bar
